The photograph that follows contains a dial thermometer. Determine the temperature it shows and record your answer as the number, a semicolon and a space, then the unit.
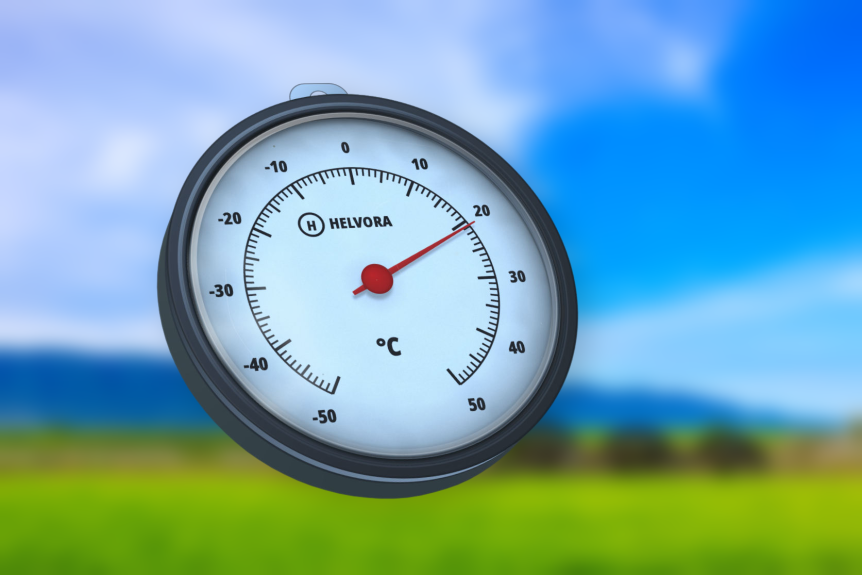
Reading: 21; °C
